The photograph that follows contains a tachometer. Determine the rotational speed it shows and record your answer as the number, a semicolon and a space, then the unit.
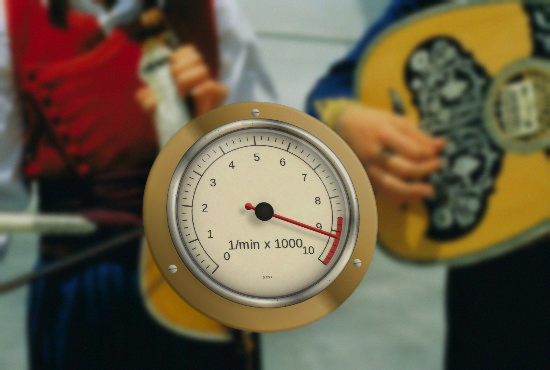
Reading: 9200; rpm
